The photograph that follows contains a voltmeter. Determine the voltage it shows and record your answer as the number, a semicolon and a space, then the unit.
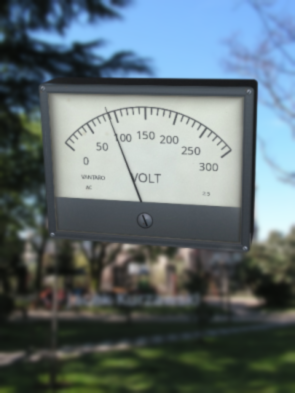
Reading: 90; V
